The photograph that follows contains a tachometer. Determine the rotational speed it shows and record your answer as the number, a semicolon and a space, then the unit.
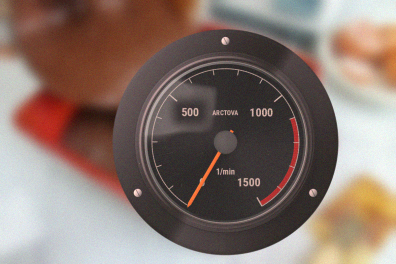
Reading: 0; rpm
